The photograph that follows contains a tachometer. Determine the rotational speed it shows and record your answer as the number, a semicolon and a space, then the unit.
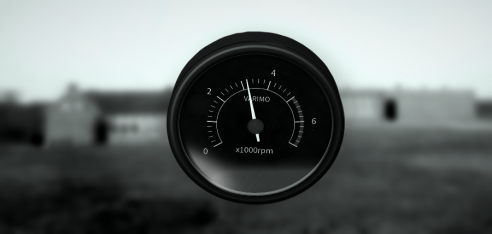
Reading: 3200; rpm
